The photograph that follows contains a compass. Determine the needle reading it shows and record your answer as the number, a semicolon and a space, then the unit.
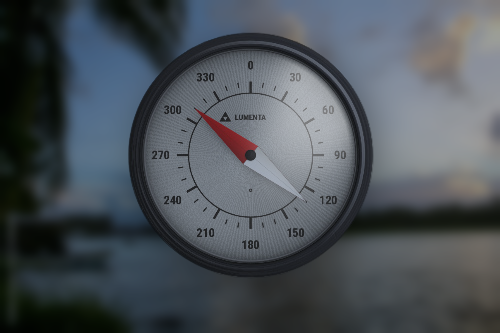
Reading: 310; °
